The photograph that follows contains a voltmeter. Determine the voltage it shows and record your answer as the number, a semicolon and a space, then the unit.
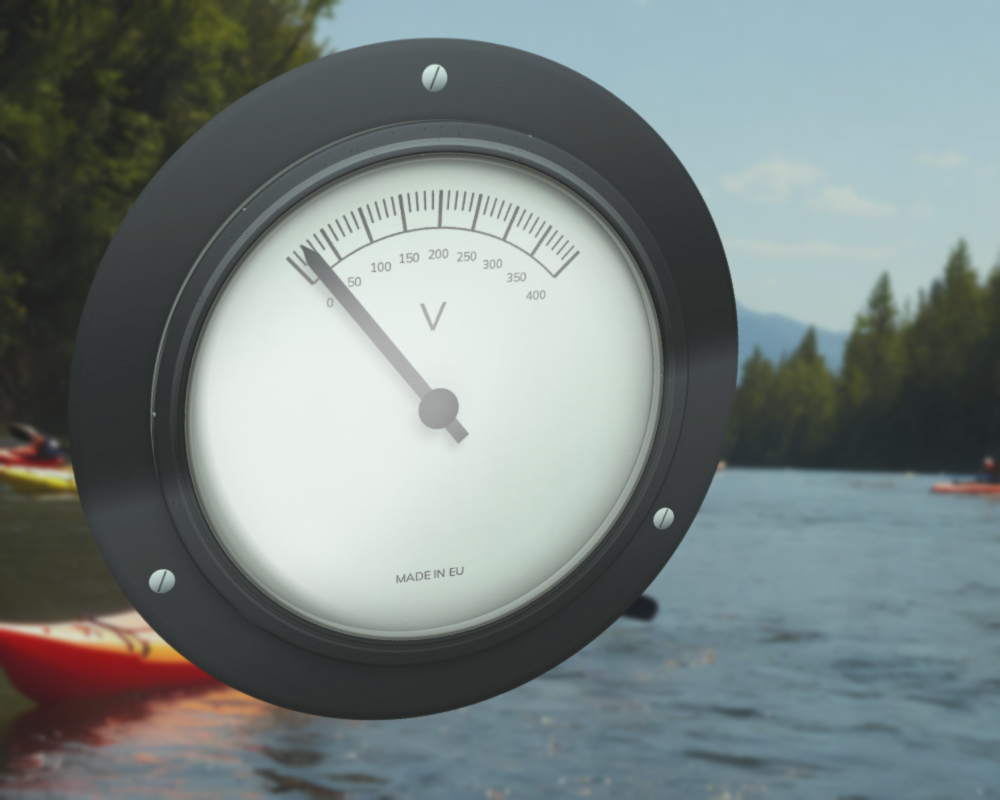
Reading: 20; V
